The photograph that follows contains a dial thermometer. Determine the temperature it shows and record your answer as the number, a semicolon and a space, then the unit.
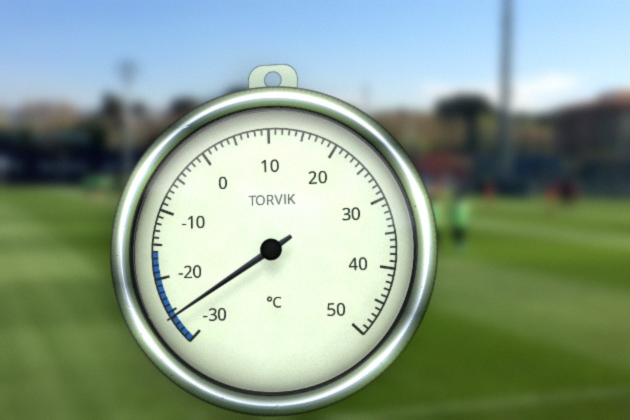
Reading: -26; °C
